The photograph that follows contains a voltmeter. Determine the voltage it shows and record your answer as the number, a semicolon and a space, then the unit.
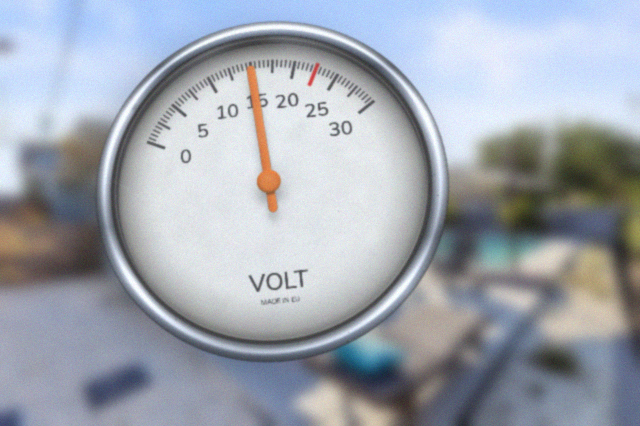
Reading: 15; V
